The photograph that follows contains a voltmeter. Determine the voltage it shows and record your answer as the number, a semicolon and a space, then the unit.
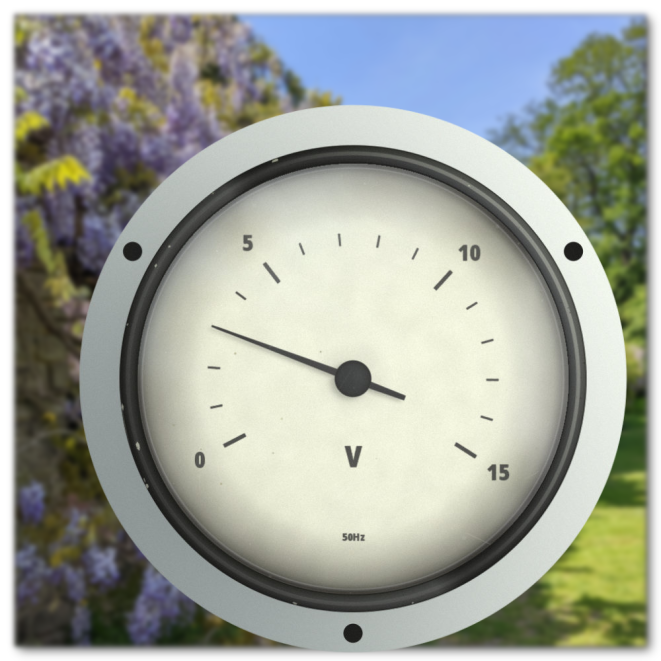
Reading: 3; V
